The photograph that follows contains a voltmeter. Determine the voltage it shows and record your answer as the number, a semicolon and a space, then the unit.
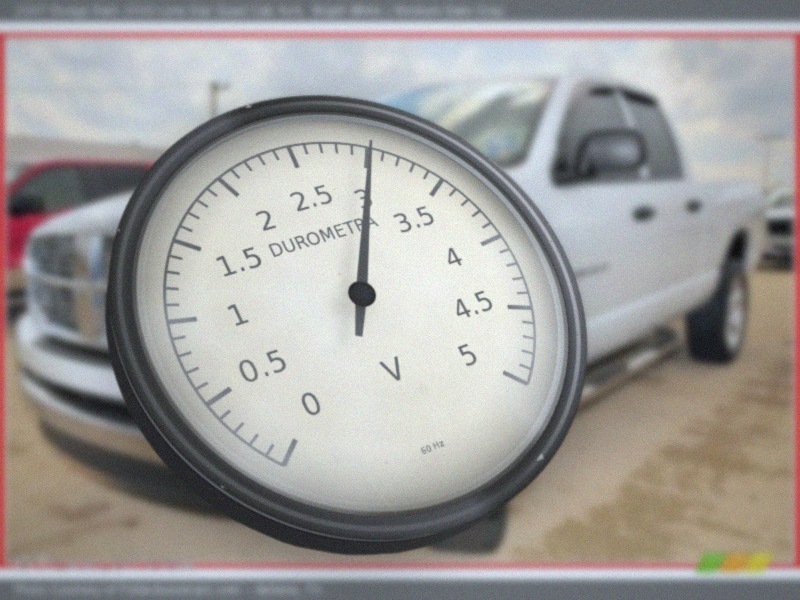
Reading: 3; V
